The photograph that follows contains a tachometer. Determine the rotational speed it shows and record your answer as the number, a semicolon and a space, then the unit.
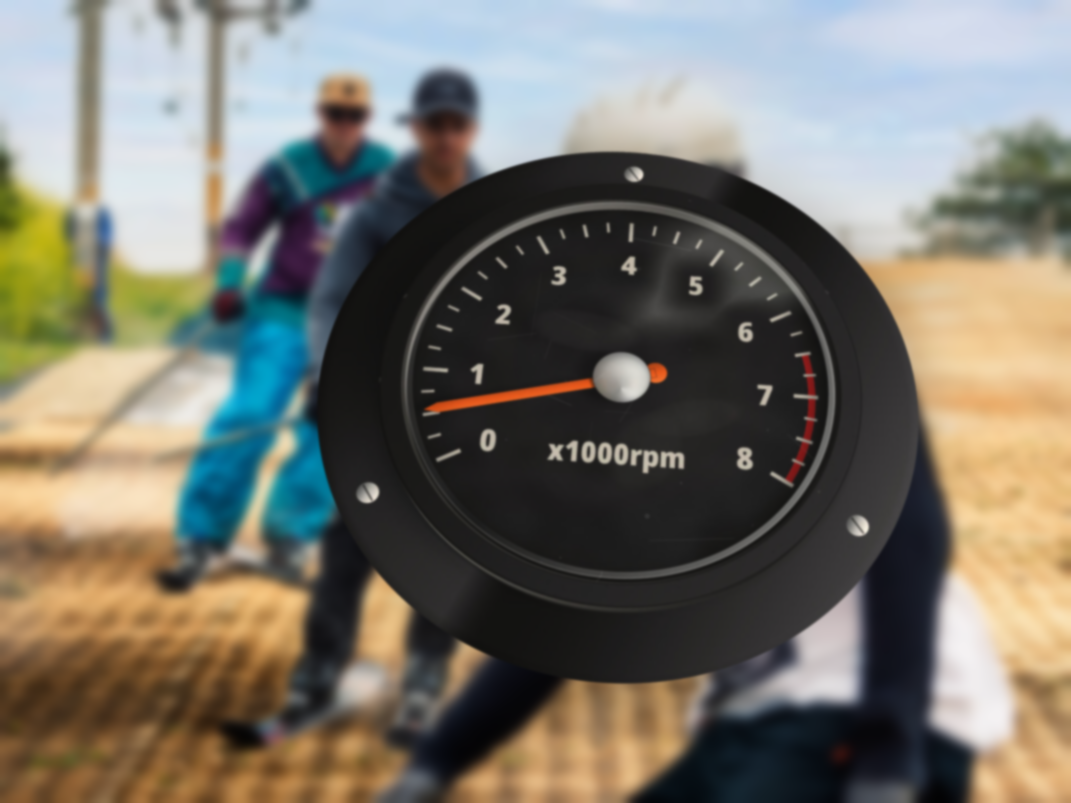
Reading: 500; rpm
